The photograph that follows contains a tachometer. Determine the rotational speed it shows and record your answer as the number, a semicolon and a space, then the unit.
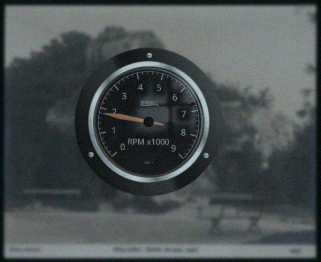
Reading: 1800; rpm
